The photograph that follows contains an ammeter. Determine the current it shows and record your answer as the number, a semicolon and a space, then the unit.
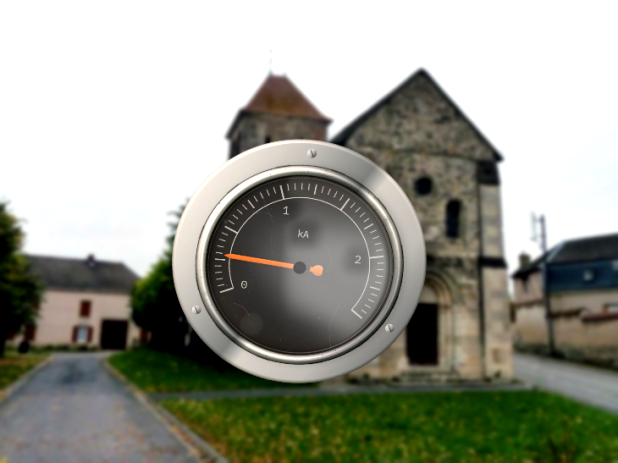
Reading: 0.3; kA
